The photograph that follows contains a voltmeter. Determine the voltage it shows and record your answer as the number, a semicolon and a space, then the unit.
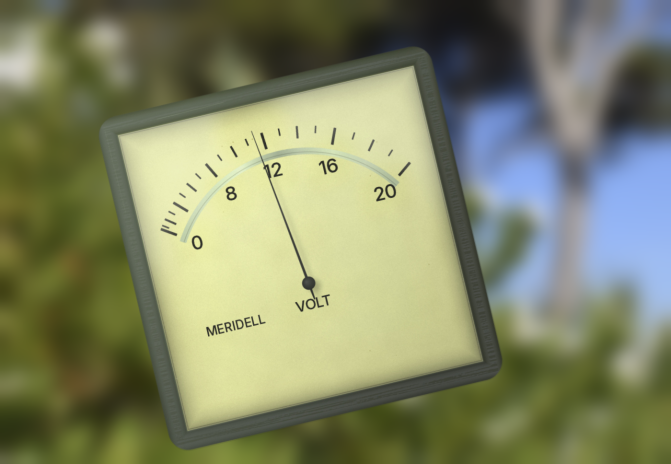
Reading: 11.5; V
